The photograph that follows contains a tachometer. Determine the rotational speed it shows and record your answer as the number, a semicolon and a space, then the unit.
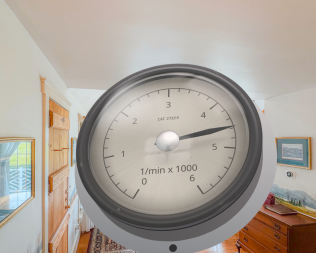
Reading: 4600; rpm
